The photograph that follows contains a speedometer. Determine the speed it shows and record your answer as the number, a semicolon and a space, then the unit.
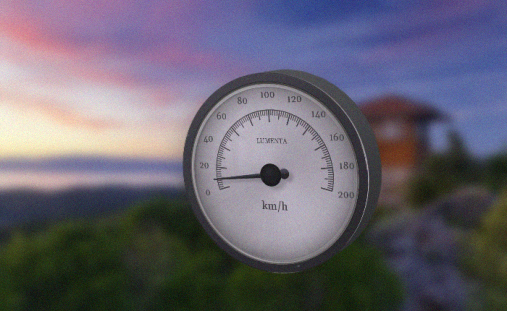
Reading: 10; km/h
